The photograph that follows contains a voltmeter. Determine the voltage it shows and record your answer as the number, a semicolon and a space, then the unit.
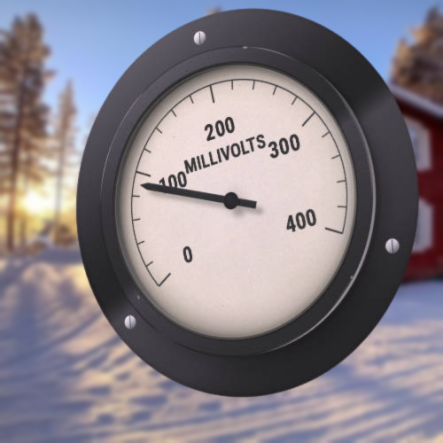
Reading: 90; mV
